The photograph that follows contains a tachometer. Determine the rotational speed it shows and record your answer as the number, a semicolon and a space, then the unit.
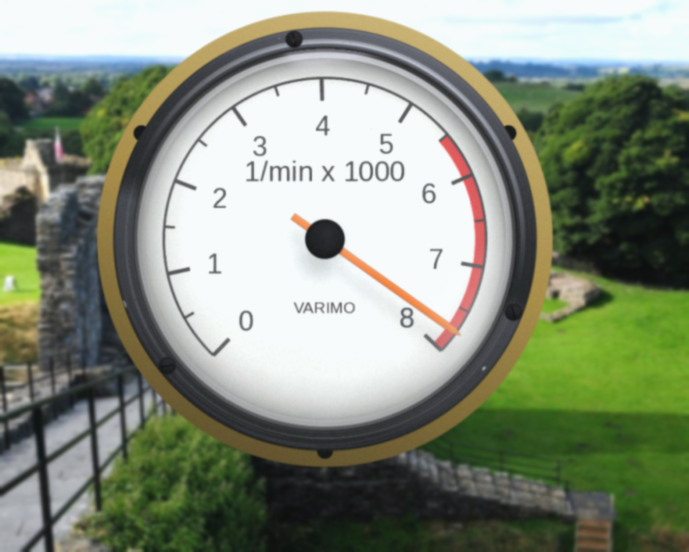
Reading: 7750; rpm
